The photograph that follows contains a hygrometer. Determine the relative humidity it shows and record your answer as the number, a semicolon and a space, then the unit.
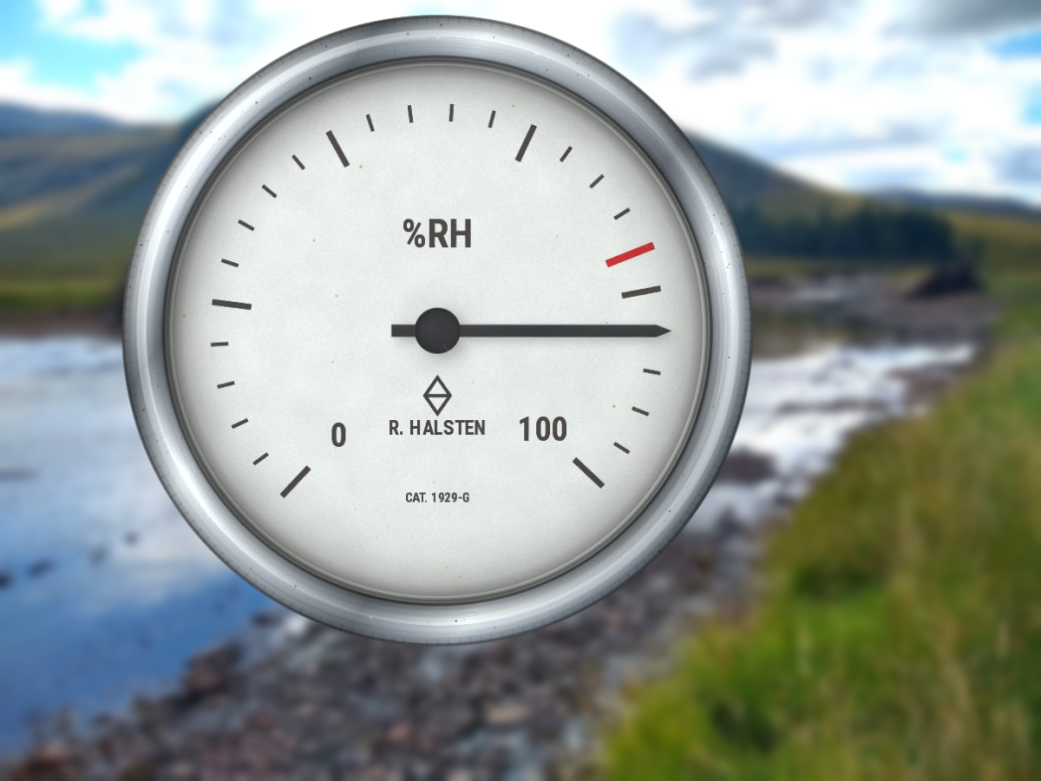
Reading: 84; %
